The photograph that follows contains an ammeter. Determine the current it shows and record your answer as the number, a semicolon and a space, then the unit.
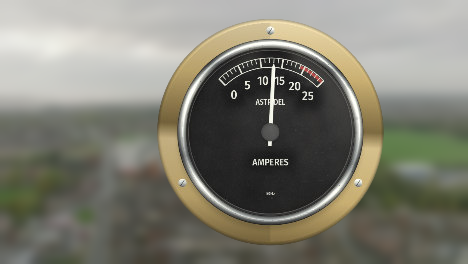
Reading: 13; A
